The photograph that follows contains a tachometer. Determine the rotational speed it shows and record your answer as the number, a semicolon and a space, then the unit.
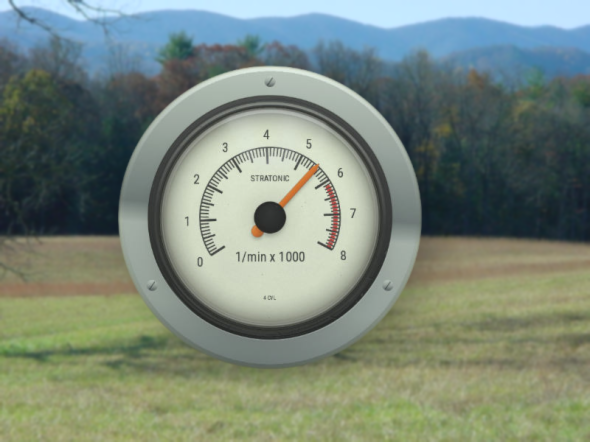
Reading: 5500; rpm
